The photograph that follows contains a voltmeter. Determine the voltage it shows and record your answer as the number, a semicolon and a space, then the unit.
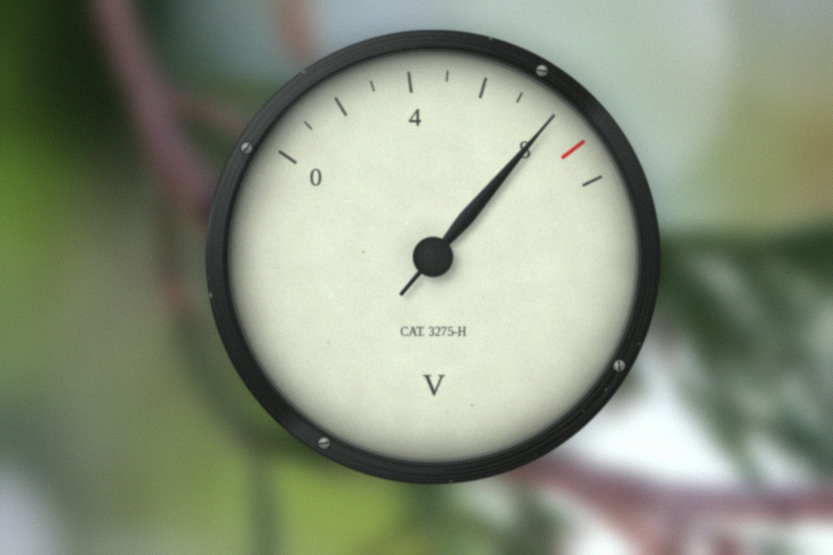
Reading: 8; V
